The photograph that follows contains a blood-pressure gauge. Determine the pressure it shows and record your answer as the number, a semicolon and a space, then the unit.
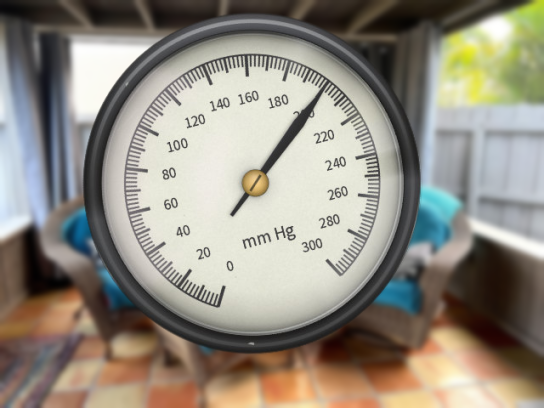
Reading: 200; mmHg
